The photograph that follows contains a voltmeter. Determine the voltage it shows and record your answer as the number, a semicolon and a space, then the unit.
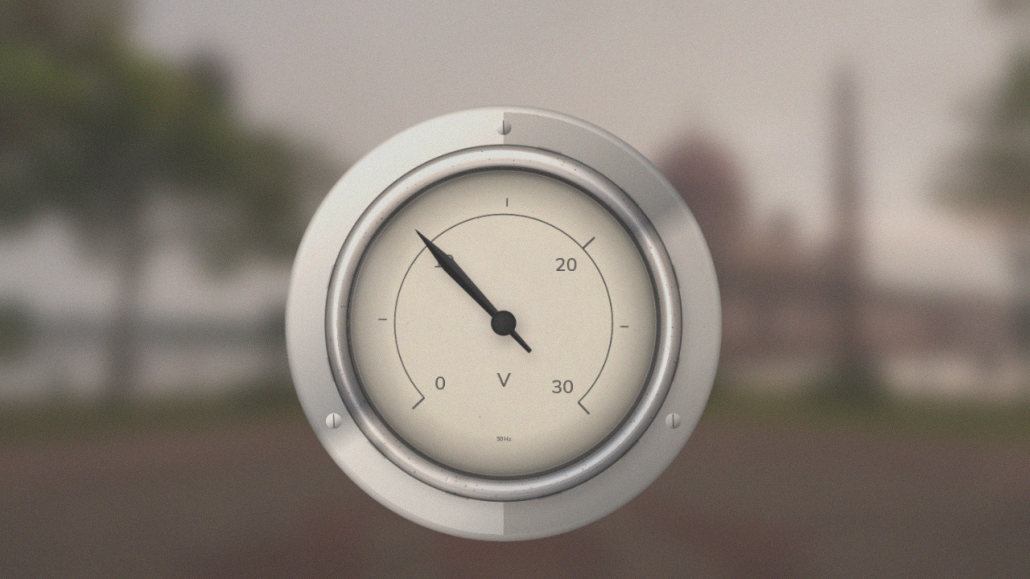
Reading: 10; V
